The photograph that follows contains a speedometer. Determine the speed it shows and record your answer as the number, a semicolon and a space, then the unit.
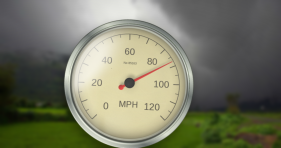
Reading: 87.5; mph
